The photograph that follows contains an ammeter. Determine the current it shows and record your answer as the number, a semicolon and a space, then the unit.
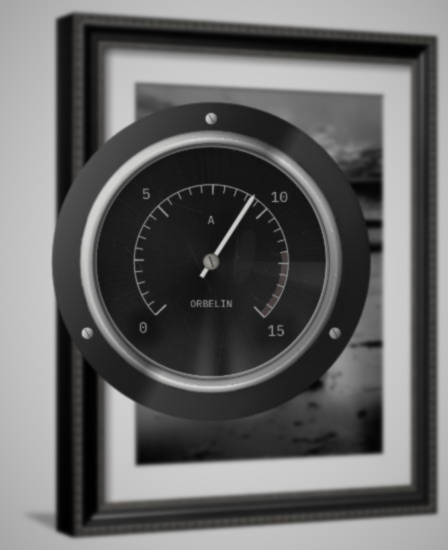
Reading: 9.25; A
